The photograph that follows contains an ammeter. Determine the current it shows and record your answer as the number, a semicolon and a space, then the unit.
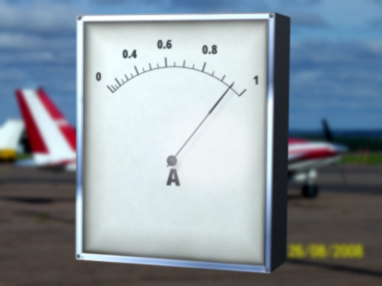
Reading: 0.95; A
